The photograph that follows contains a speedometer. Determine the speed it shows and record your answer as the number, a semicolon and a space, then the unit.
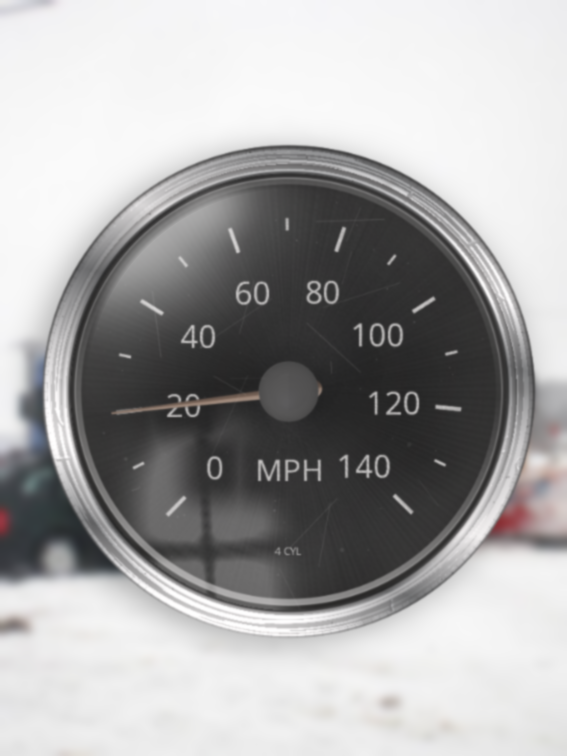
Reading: 20; mph
